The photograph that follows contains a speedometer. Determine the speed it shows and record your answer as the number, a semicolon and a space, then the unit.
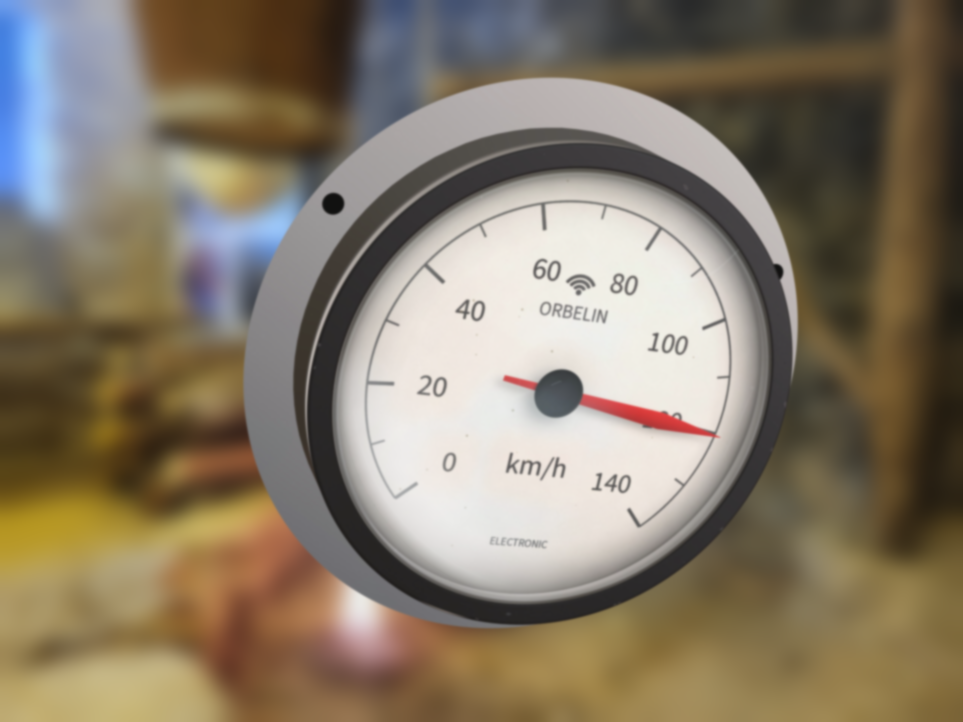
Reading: 120; km/h
